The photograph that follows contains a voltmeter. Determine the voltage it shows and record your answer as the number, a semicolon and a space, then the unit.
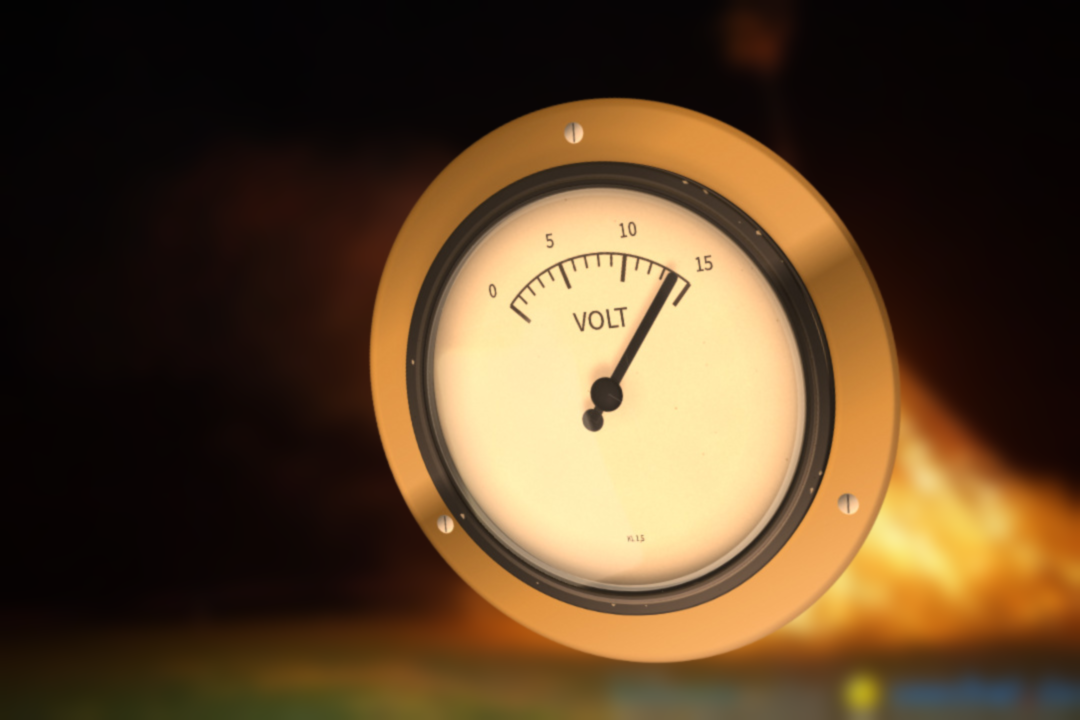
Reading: 14; V
